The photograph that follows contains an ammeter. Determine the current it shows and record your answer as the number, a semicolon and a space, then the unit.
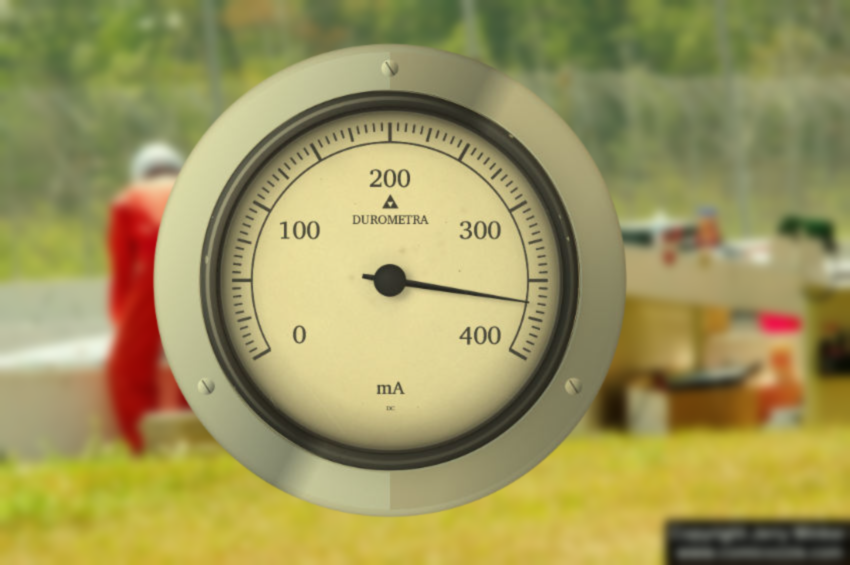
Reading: 365; mA
